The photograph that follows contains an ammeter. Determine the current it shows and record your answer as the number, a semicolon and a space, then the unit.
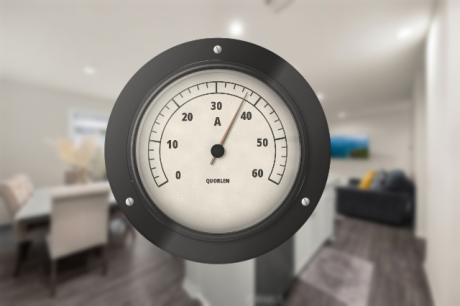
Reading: 37; A
